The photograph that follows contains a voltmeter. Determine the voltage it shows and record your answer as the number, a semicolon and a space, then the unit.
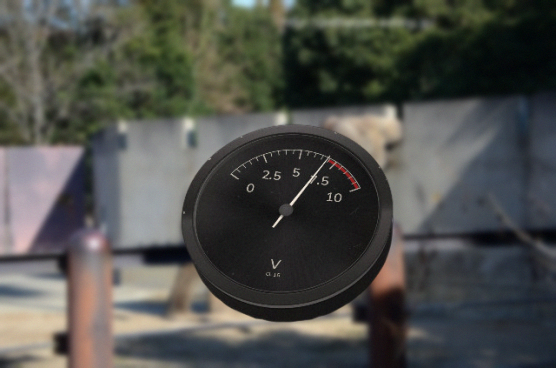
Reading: 7; V
